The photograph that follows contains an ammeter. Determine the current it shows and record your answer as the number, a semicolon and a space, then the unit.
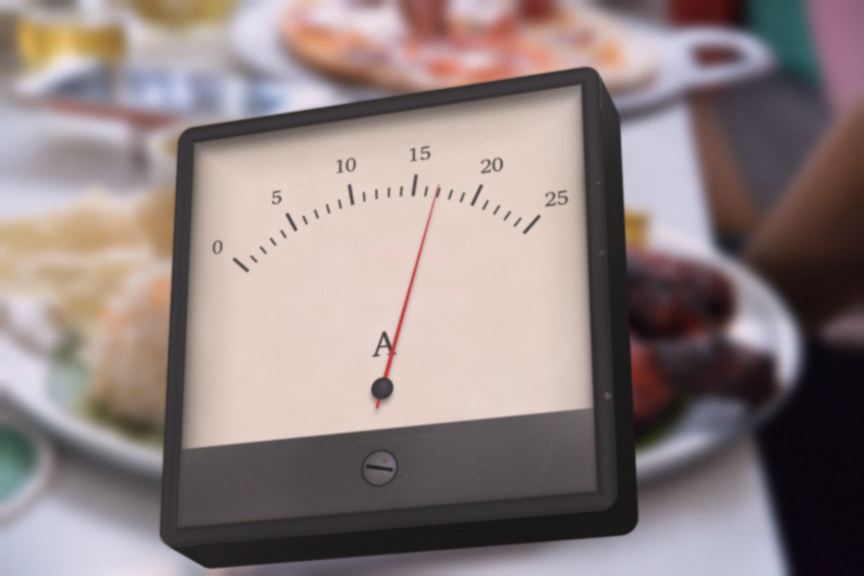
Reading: 17; A
